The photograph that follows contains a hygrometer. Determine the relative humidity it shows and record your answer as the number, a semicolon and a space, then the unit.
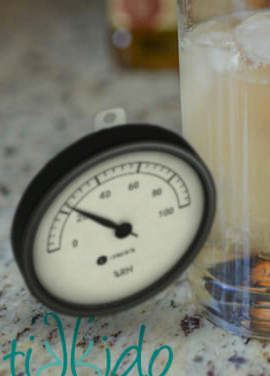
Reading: 24; %
